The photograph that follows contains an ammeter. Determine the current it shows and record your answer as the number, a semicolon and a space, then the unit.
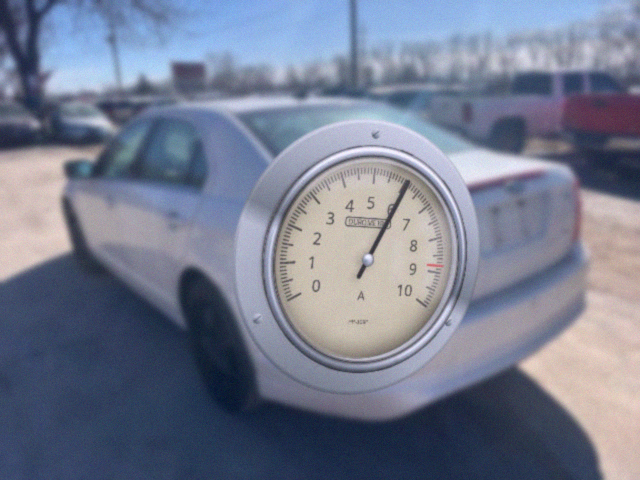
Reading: 6; A
